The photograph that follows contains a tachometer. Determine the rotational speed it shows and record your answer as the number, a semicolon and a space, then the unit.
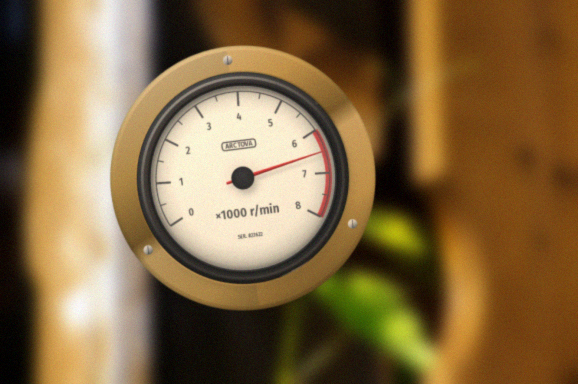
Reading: 6500; rpm
